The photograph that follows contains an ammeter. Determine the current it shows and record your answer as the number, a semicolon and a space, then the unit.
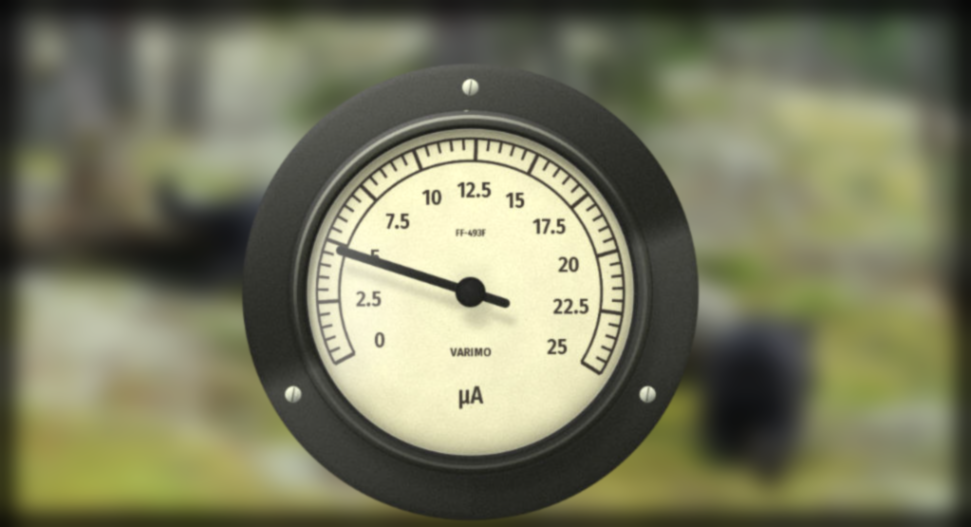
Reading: 4.75; µA
